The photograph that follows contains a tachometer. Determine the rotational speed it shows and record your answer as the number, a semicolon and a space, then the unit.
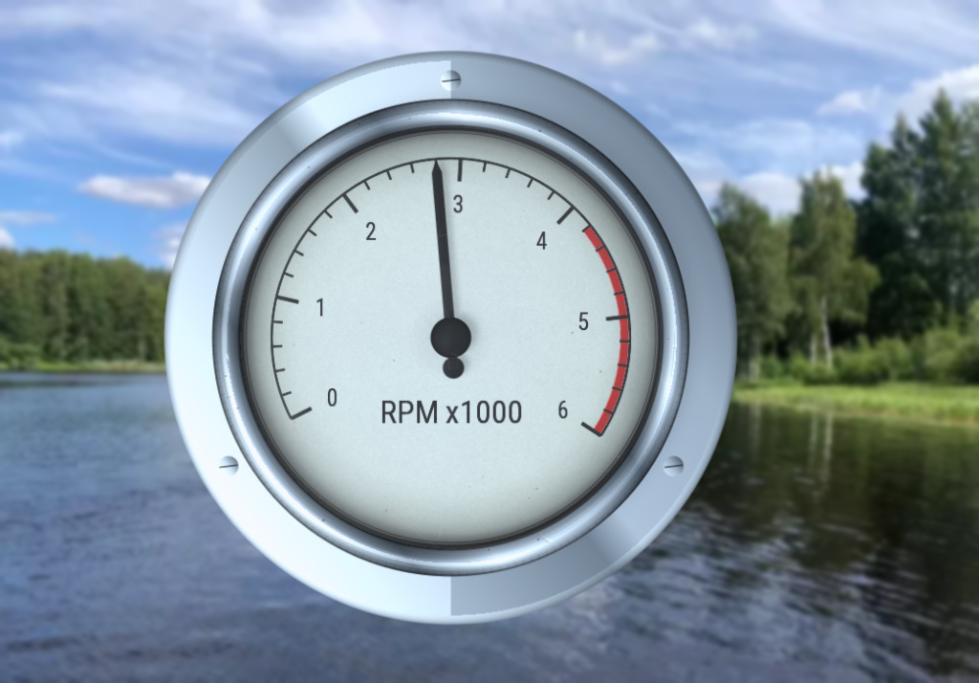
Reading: 2800; rpm
